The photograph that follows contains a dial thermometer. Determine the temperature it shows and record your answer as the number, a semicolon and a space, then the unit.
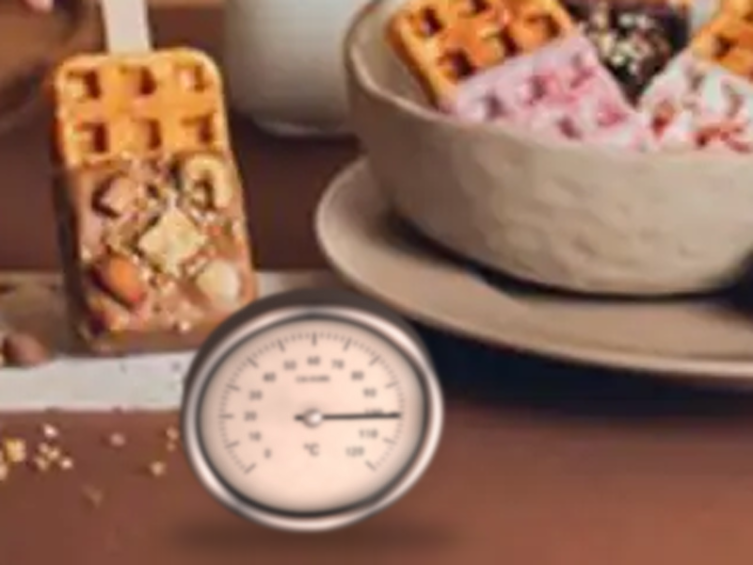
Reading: 100; °C
